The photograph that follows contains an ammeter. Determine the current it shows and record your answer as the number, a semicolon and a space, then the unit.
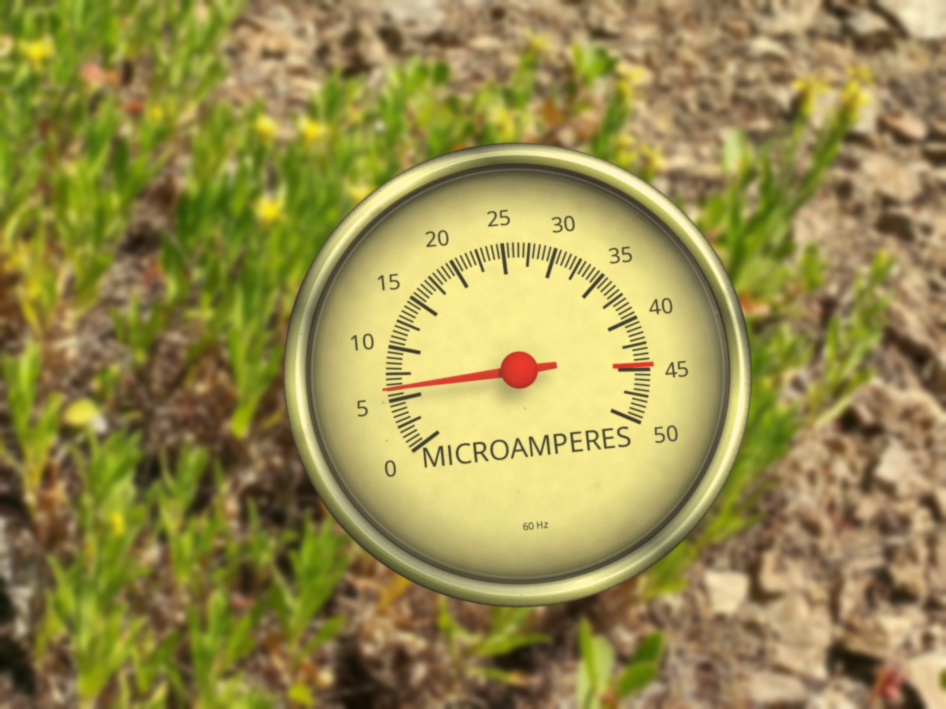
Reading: 6; µA
